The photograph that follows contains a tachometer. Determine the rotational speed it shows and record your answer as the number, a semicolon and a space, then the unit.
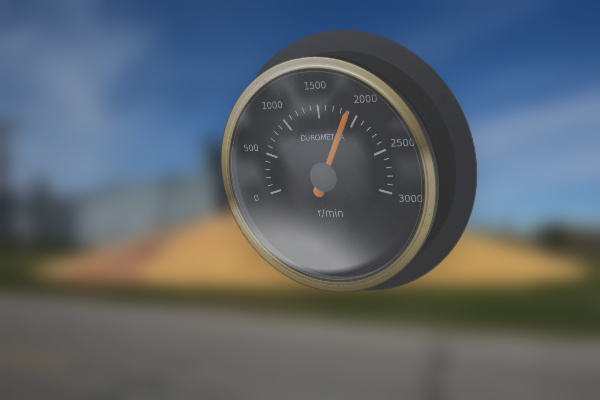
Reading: 1900; rpm
